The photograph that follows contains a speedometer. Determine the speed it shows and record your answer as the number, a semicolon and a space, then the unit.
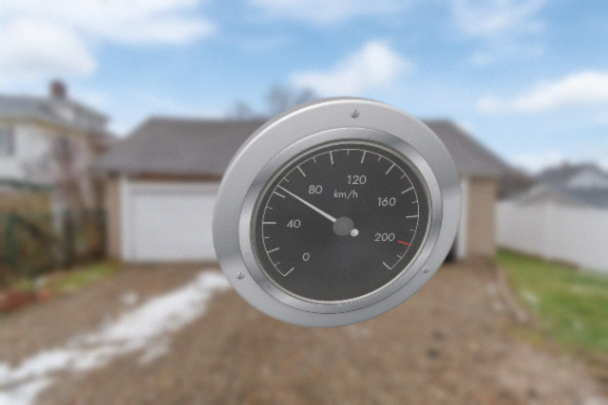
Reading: 65; km/h
